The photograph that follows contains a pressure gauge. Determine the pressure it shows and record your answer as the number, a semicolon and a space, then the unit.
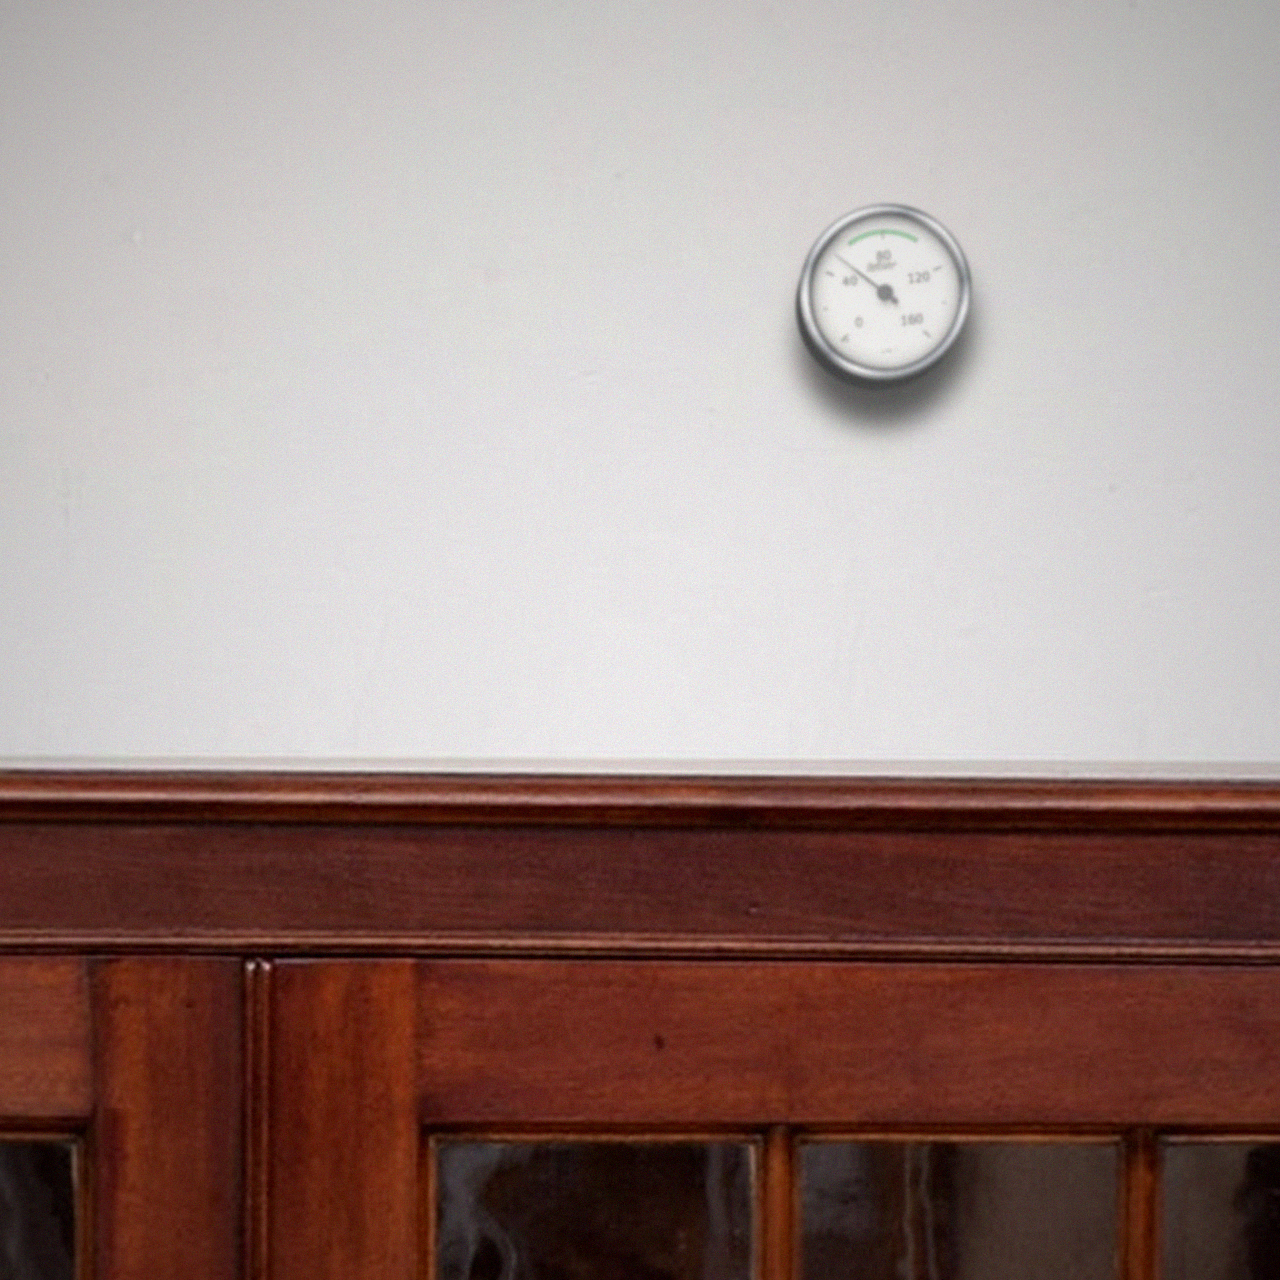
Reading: 50; psi
